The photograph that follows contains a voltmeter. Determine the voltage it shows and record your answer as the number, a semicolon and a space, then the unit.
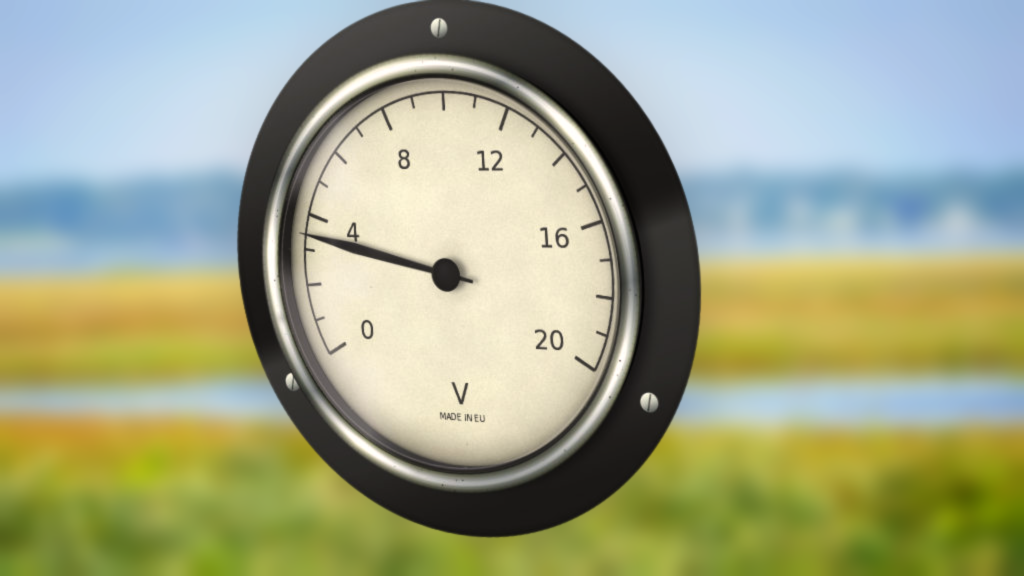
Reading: 3.5; V
